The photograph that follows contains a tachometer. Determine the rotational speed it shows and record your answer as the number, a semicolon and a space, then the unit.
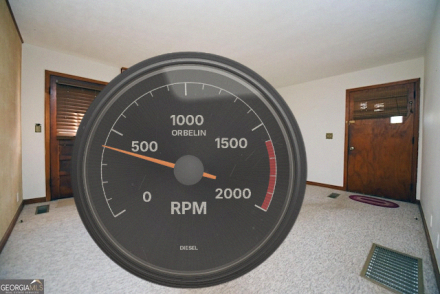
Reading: 400; rpm
